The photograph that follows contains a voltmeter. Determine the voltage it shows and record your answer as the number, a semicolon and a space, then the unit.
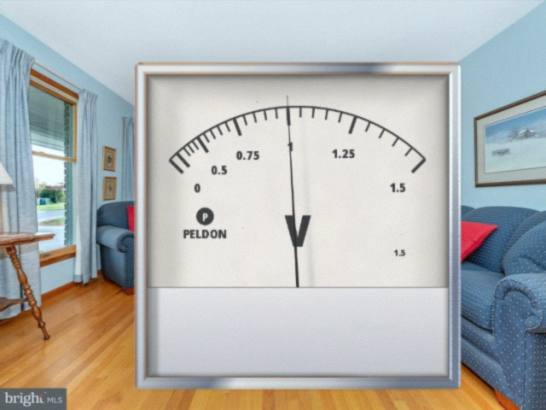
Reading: 1; V
